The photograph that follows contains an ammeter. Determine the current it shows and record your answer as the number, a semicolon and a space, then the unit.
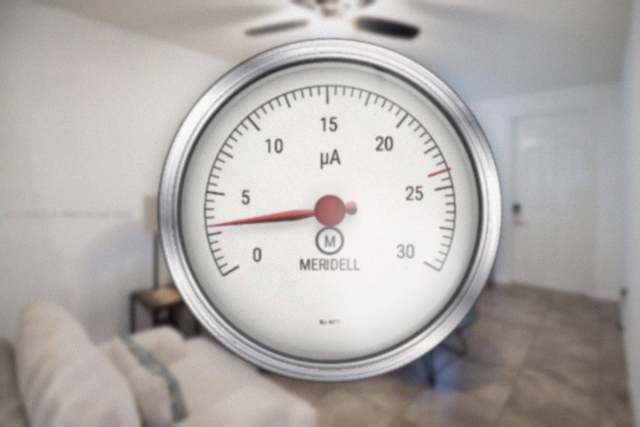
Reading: 3; µA
